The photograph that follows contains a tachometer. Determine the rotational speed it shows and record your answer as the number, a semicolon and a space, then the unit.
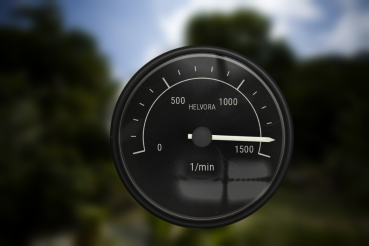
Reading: 1400; rpm
